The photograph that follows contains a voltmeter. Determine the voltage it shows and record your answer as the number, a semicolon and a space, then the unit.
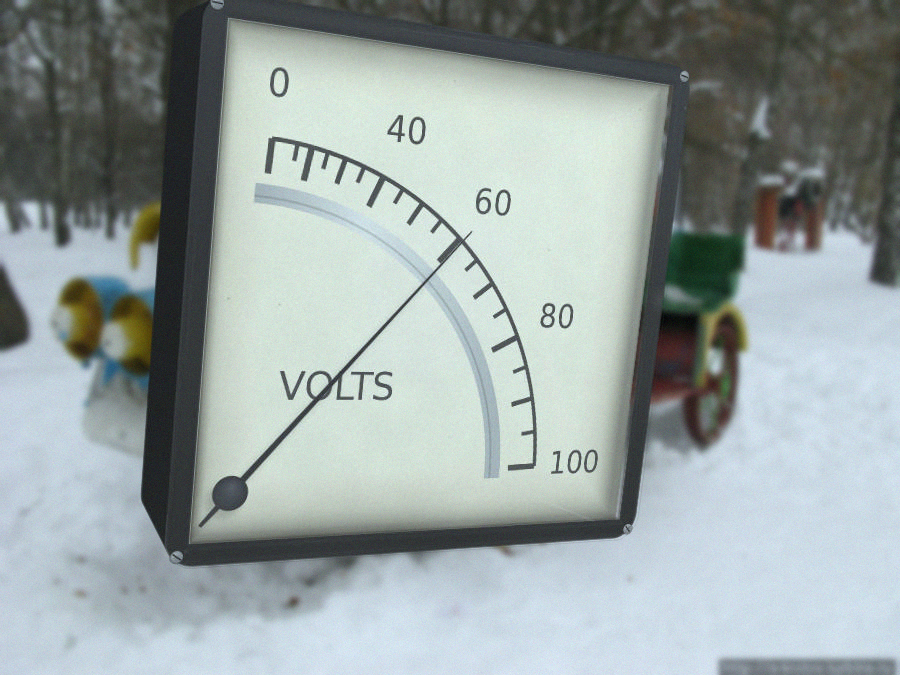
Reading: 60; V
